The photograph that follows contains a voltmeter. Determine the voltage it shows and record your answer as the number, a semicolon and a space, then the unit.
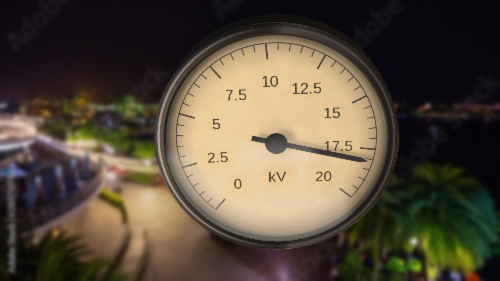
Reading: 18; kV
